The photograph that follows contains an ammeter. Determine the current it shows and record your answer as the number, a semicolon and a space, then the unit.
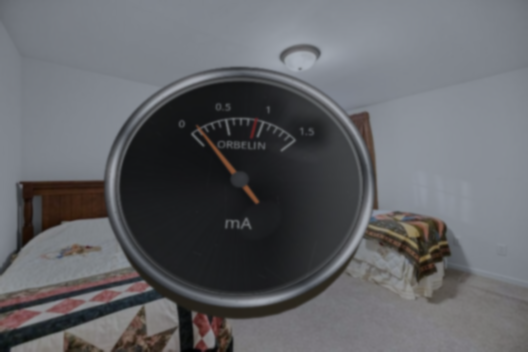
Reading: 0.1; mA
